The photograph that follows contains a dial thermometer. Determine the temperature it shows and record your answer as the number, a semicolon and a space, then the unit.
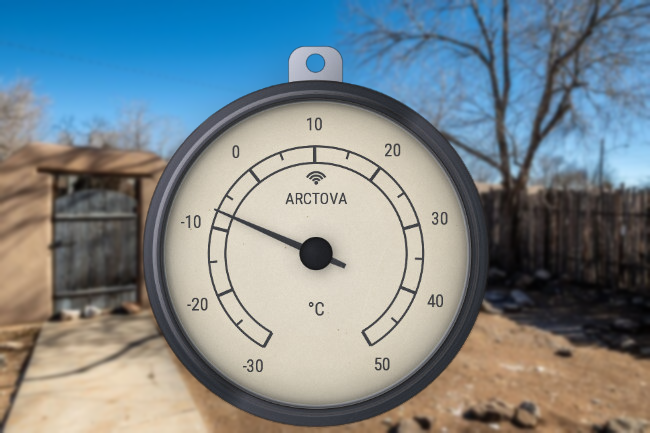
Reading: -7.5; °C
